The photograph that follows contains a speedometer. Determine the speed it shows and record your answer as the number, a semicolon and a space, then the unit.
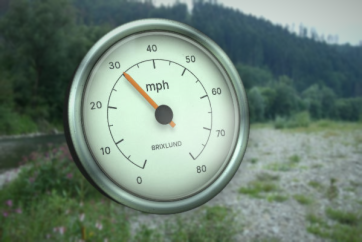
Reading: 30; mph
